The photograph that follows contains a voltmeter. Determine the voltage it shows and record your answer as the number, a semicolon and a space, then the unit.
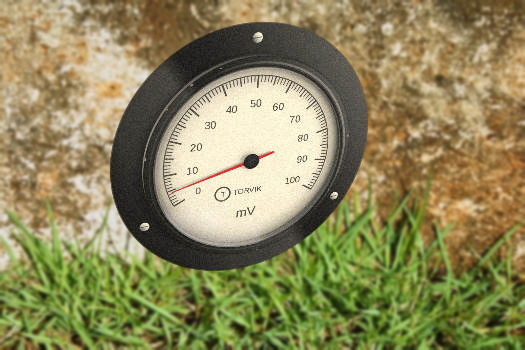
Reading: 5; mV
